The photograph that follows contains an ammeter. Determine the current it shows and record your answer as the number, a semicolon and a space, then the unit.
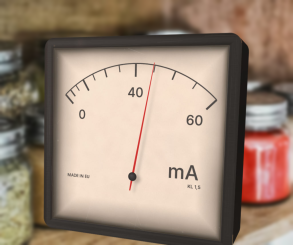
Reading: 45; mA
